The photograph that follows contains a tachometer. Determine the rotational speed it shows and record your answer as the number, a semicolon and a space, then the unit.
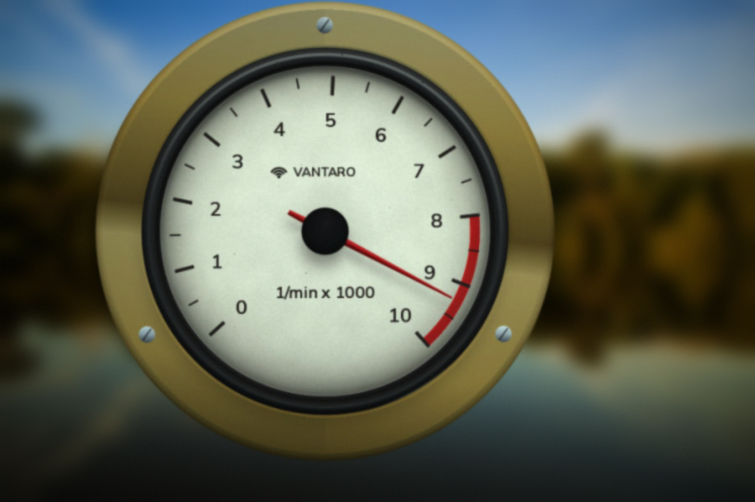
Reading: 9250; rpm
